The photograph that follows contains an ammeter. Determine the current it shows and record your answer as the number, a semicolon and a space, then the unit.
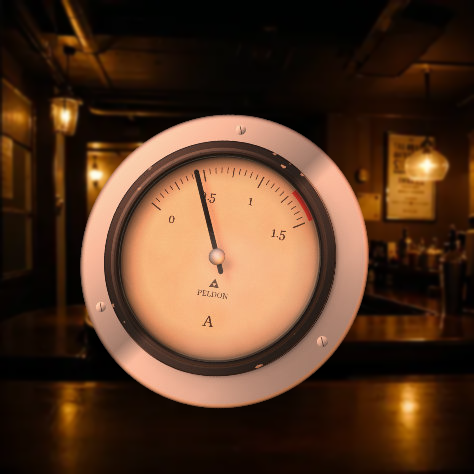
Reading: 0.45; A
